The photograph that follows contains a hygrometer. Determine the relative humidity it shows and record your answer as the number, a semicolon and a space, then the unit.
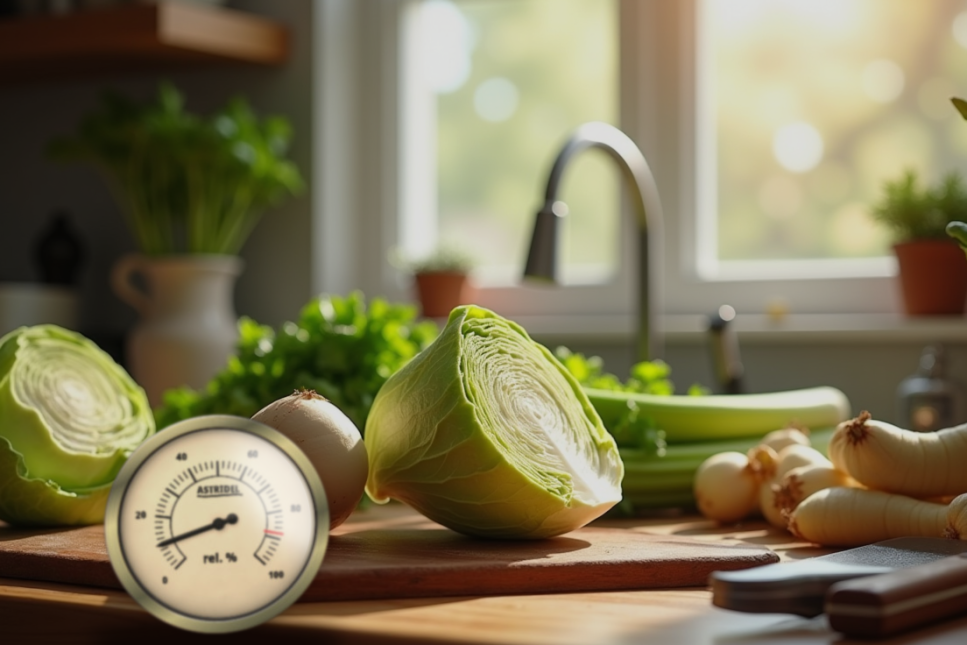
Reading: 10; %
